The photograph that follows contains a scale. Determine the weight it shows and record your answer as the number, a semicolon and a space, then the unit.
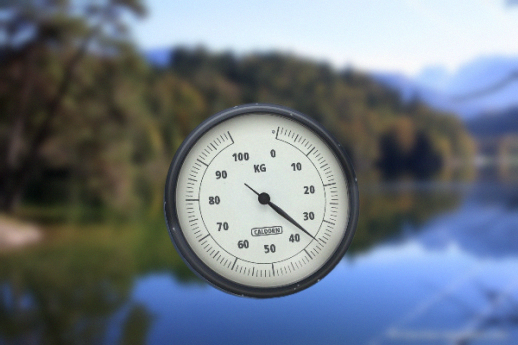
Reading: 36; kg
